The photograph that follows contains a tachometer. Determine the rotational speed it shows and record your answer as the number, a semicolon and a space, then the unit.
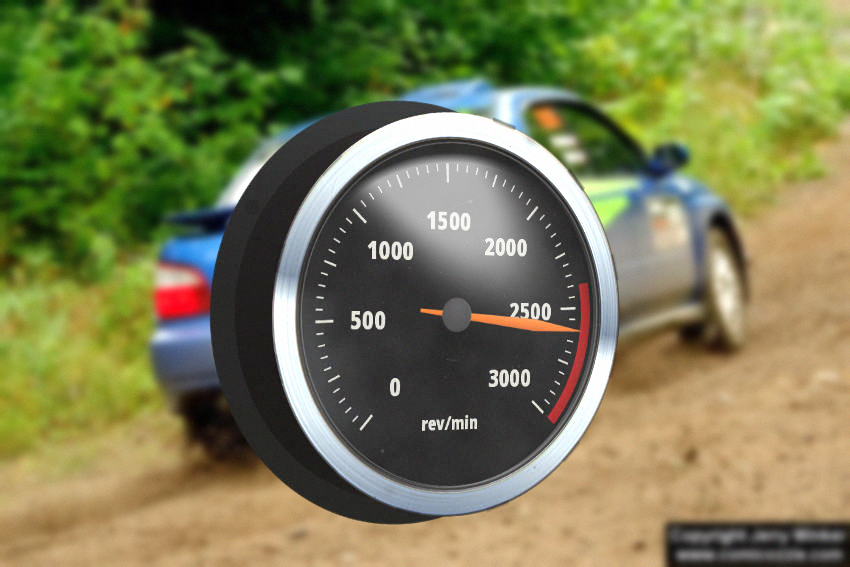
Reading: 2600; rpm
